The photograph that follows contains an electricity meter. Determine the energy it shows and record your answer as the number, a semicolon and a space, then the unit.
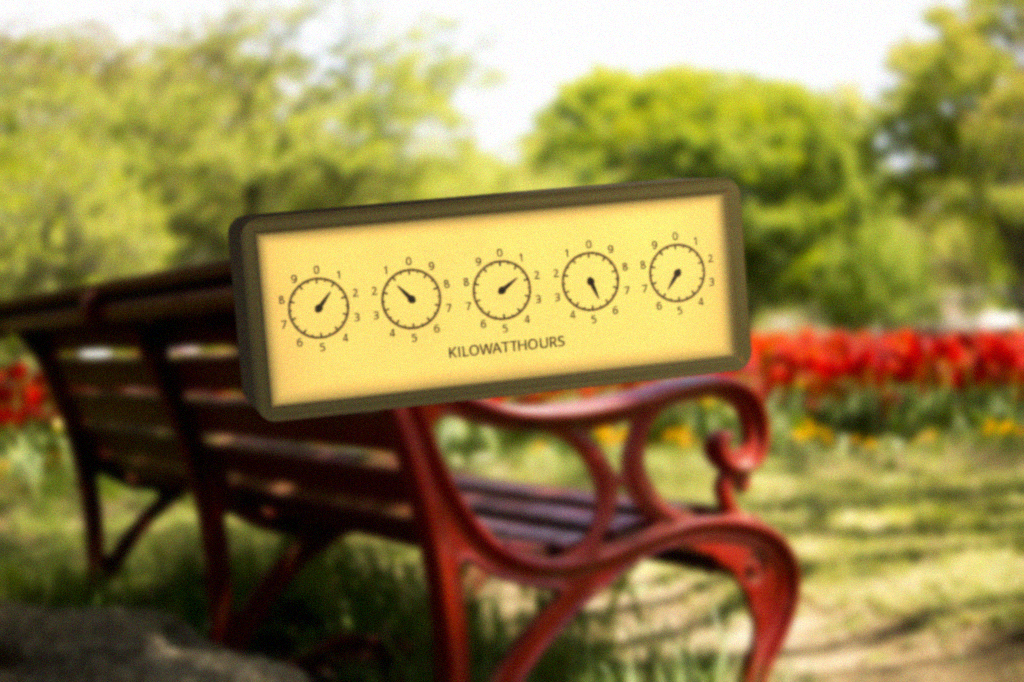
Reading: 11156; kWh
